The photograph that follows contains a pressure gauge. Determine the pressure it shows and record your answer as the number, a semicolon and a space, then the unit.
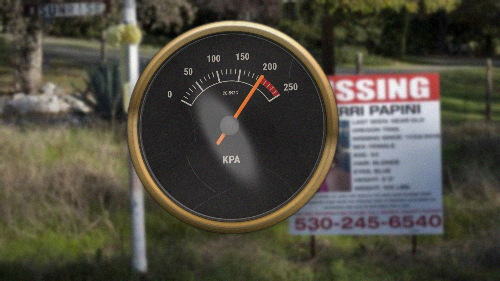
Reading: 200; kPa
